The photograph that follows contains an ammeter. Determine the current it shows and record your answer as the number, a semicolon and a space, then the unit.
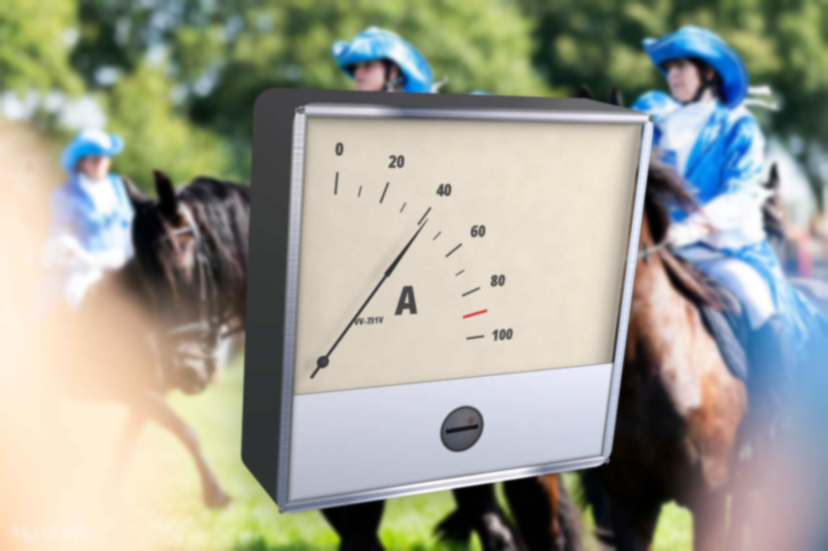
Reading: 40; A
